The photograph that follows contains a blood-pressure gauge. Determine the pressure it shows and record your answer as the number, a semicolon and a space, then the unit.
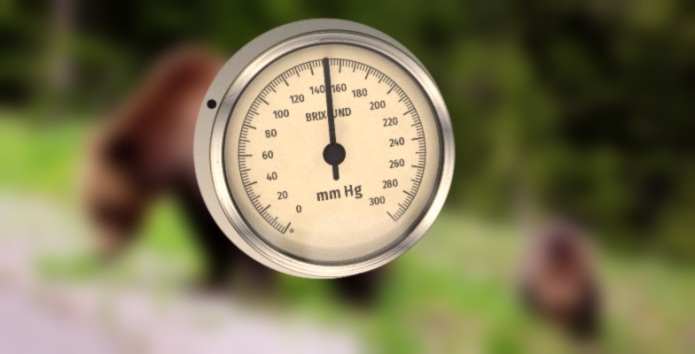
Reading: 150; mmHg
